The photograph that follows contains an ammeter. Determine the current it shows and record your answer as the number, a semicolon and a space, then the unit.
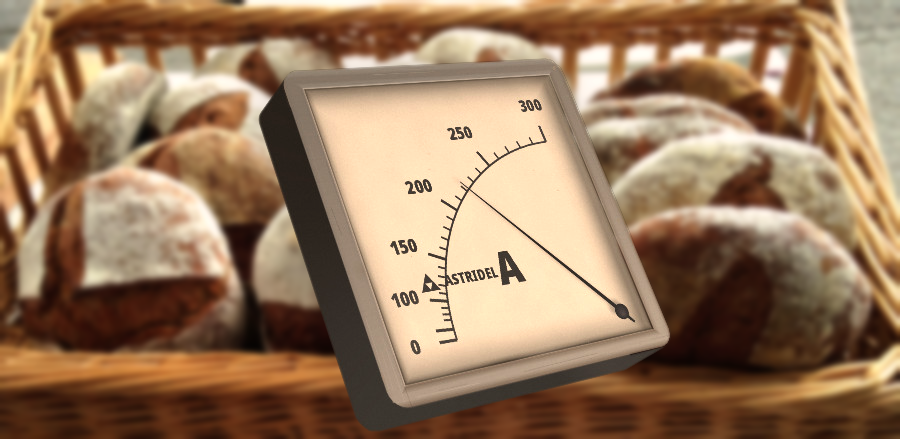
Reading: 220; A
